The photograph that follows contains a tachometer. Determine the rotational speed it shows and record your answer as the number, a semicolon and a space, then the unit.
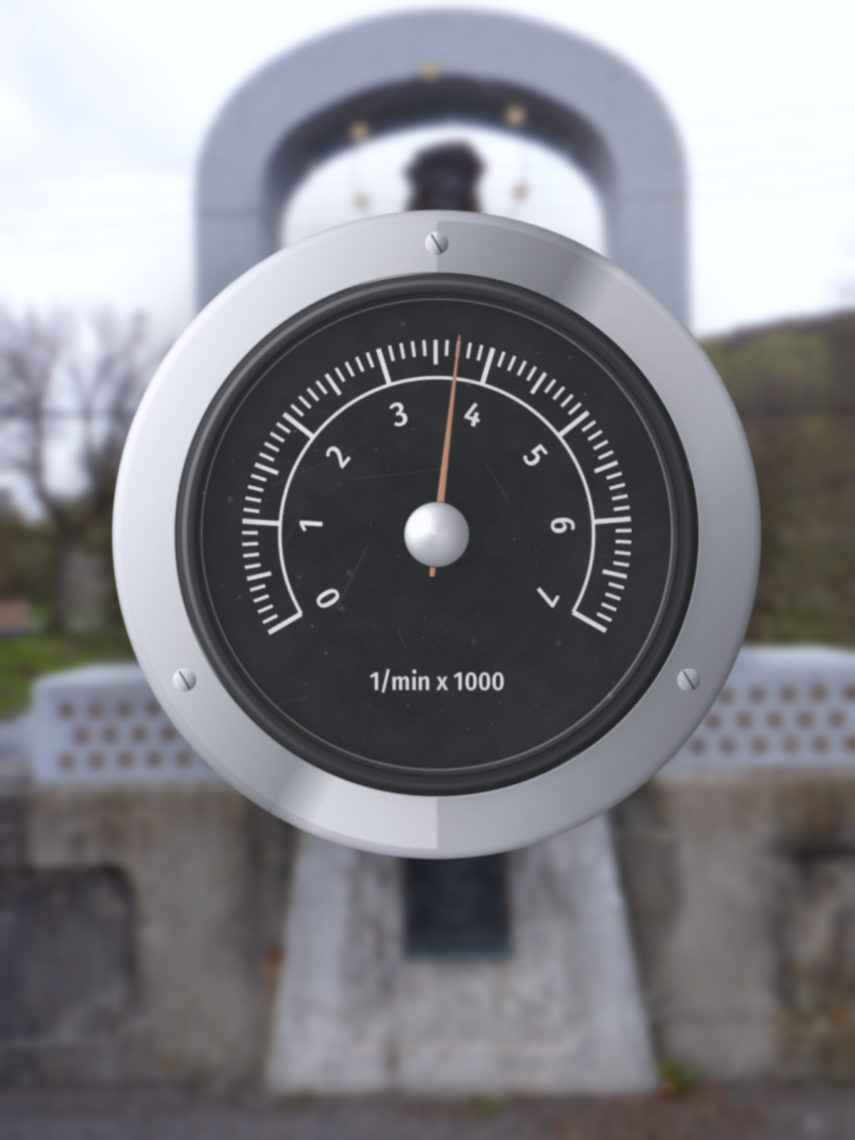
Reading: 3700; rpm
